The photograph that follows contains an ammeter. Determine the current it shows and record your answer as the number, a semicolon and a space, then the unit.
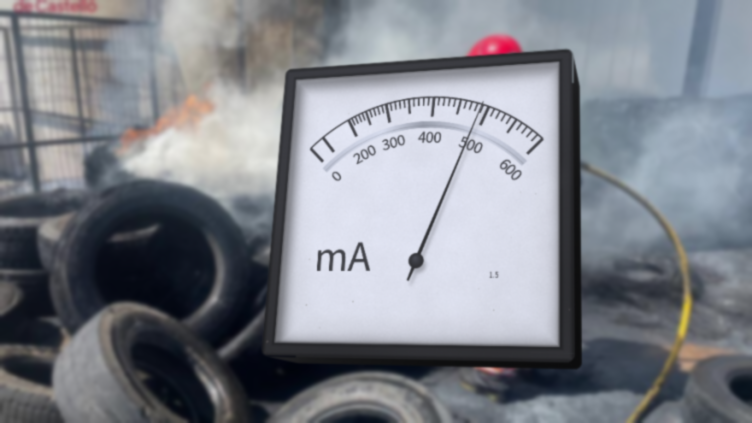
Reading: 490; mA
